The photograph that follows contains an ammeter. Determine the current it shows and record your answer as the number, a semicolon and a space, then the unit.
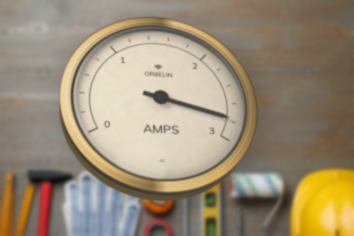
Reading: 2.8; A
